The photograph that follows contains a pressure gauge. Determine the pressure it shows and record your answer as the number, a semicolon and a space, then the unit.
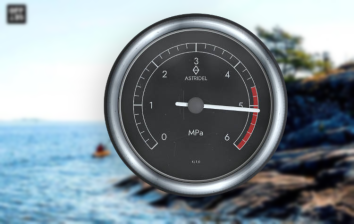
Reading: 5.1; MPa
